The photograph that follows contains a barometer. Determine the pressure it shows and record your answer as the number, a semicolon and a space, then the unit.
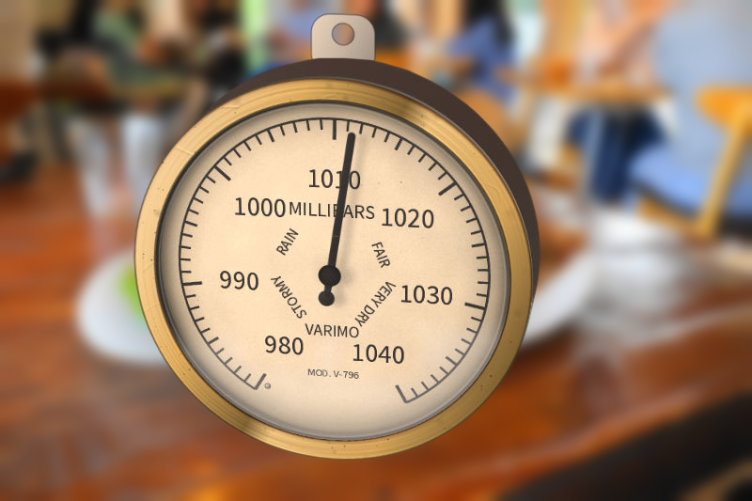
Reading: 1011.5; mbar
